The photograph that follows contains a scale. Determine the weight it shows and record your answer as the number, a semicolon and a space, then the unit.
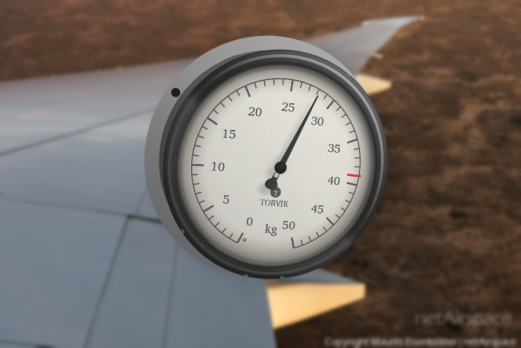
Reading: 28; kg
